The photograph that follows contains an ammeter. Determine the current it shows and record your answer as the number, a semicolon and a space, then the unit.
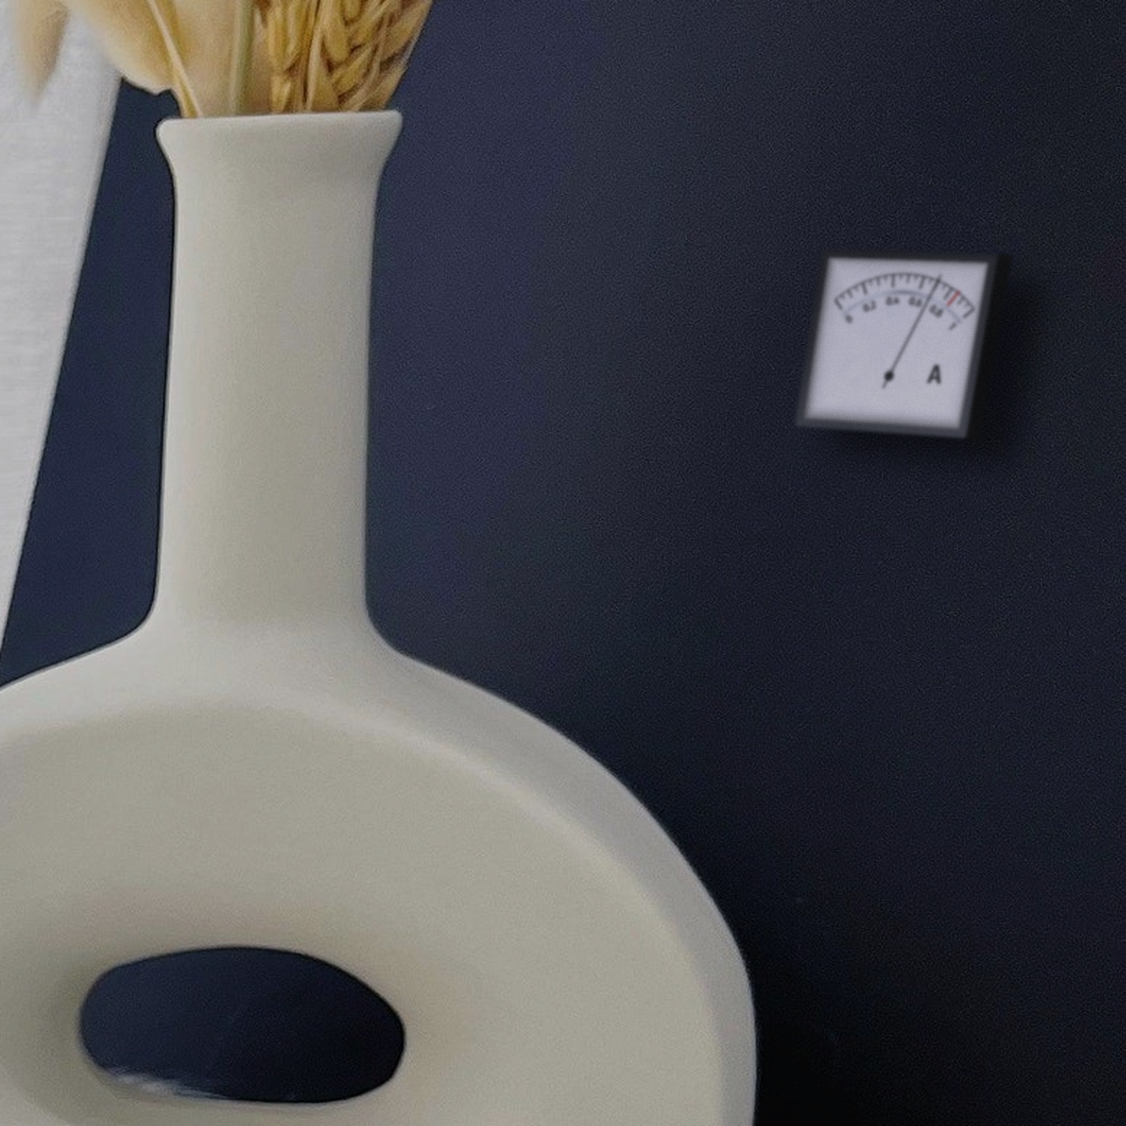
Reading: 0.7; A
